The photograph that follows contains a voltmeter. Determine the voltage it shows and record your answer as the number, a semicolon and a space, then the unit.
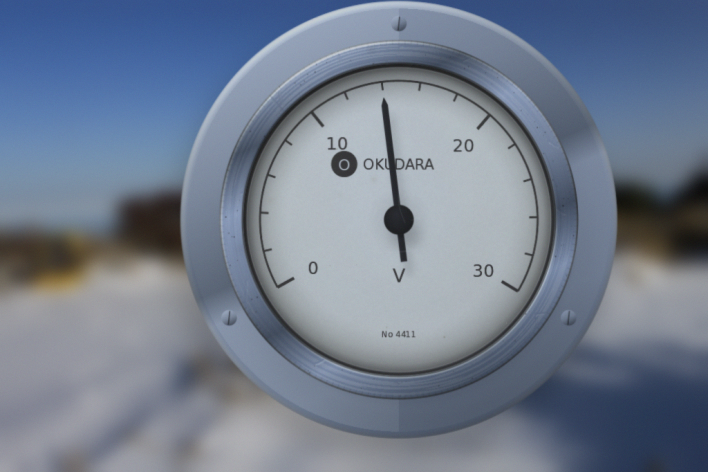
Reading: 14; V
